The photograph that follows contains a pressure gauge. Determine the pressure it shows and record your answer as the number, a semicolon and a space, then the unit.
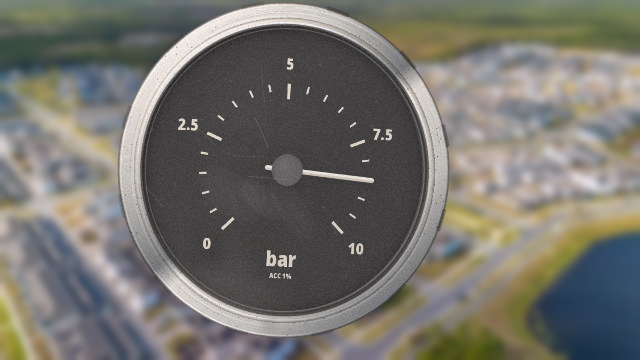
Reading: 8.5; bar
